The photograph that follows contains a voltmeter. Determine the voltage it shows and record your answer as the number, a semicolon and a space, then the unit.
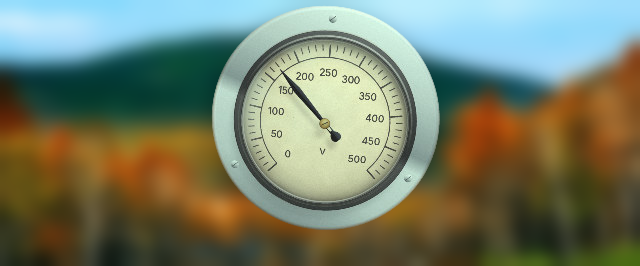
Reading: 170; V
